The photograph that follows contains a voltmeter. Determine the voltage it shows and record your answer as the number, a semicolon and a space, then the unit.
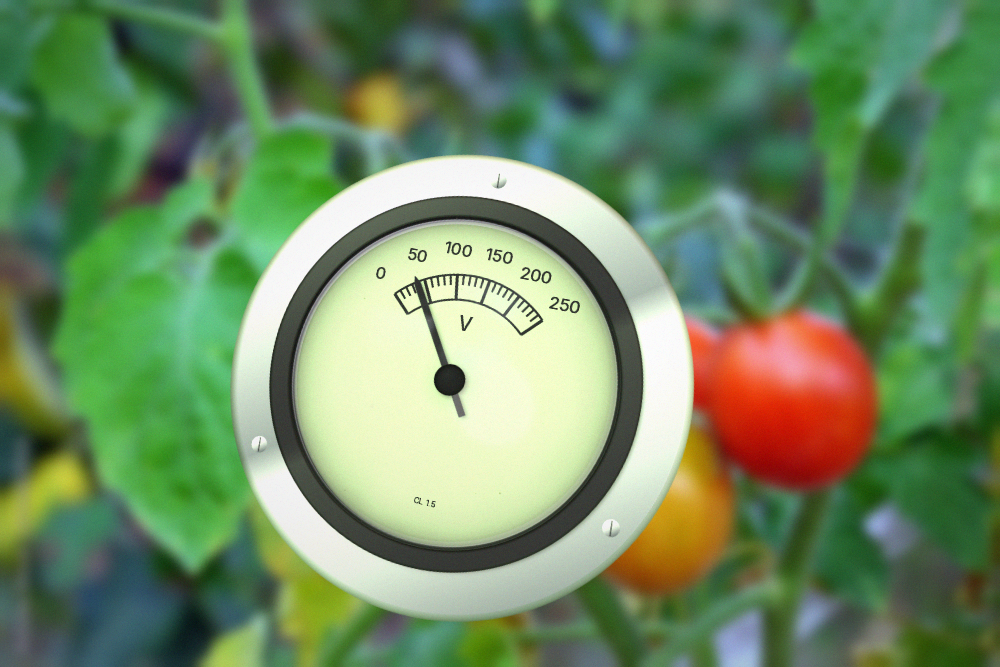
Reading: 40; V
